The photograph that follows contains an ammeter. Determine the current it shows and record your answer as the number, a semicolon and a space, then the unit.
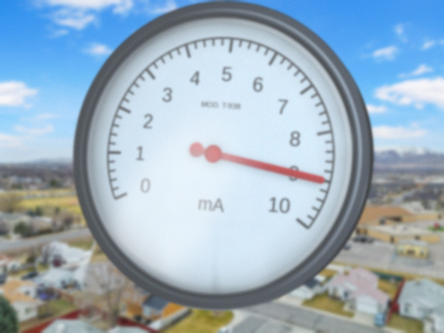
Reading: 9; mA
